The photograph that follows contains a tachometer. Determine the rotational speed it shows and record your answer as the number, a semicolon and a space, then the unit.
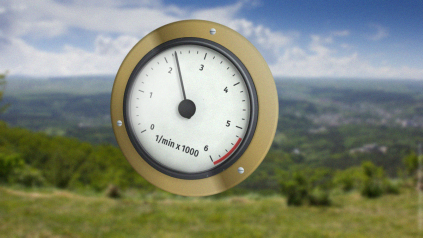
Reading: 2300; rpm
